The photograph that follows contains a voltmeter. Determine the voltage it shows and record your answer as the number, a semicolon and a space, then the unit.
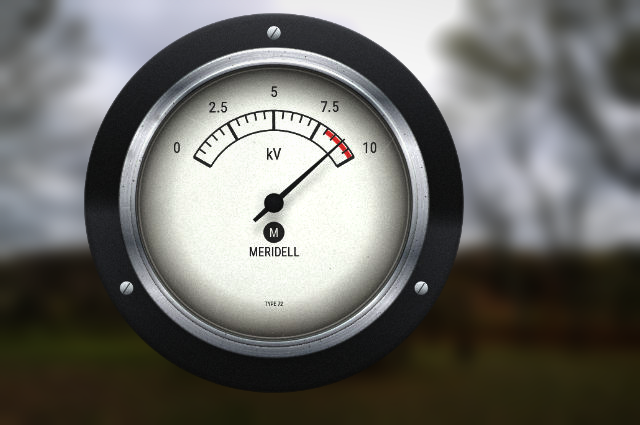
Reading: 9; kV
